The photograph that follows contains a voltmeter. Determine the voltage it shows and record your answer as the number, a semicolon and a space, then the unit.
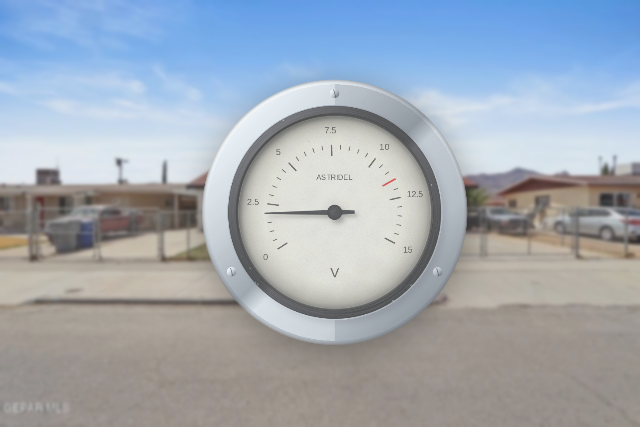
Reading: 2; V
